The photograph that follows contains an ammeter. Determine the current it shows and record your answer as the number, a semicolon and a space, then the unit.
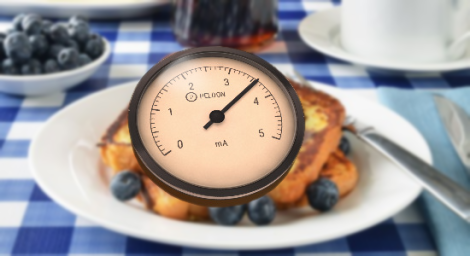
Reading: 3.6; mA
